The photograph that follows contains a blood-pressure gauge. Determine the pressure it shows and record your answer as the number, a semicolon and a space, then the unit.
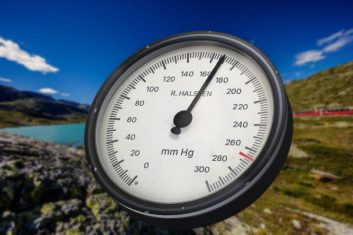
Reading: 170; mmHg
